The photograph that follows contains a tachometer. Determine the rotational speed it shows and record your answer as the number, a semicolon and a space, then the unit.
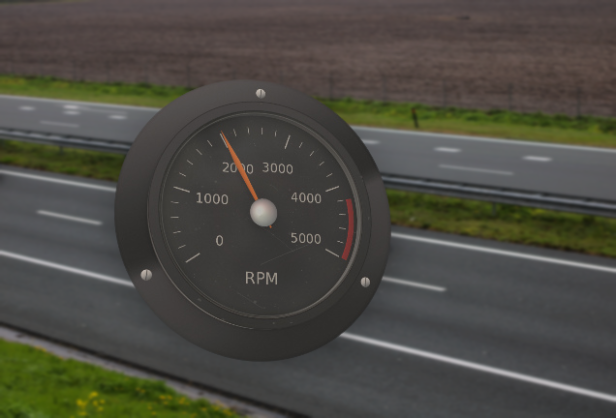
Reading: 2000; rpm
